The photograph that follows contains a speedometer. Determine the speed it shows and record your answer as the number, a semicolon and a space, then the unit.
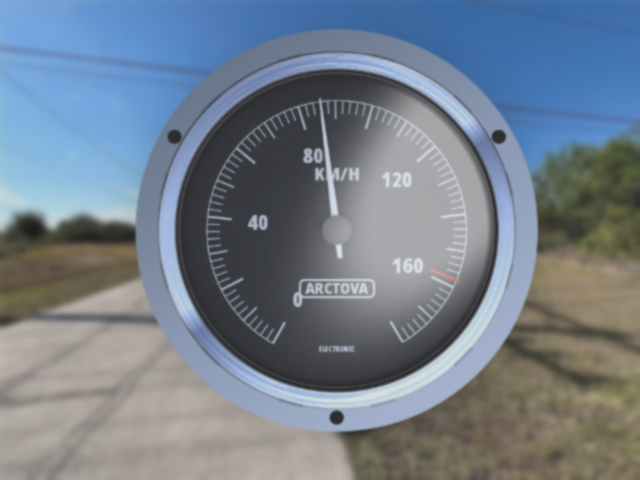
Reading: 86; km/h
